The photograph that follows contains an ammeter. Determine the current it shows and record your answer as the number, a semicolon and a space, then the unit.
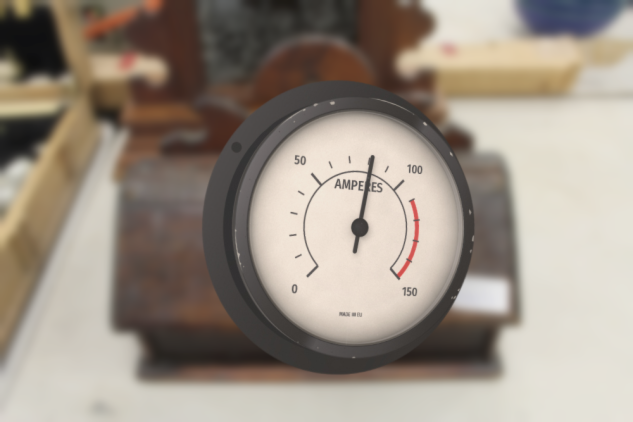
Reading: 80; A
